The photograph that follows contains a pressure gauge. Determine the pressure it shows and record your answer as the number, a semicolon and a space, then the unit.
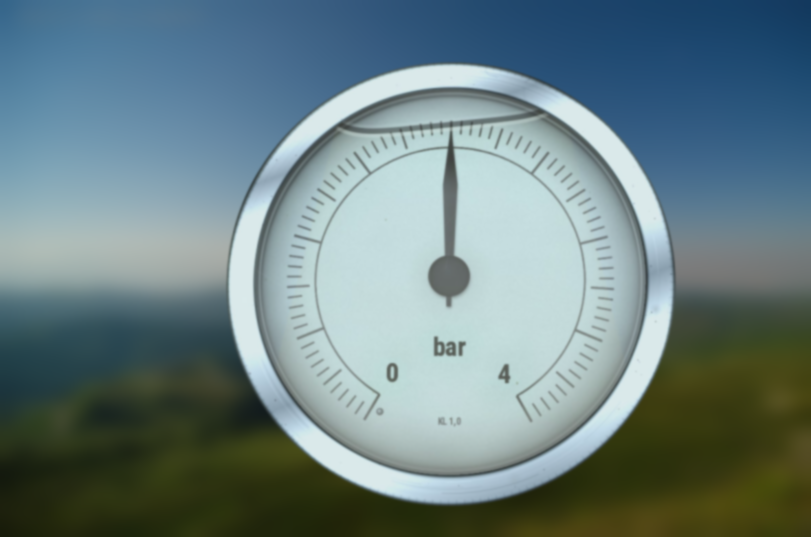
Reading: 2; bar
